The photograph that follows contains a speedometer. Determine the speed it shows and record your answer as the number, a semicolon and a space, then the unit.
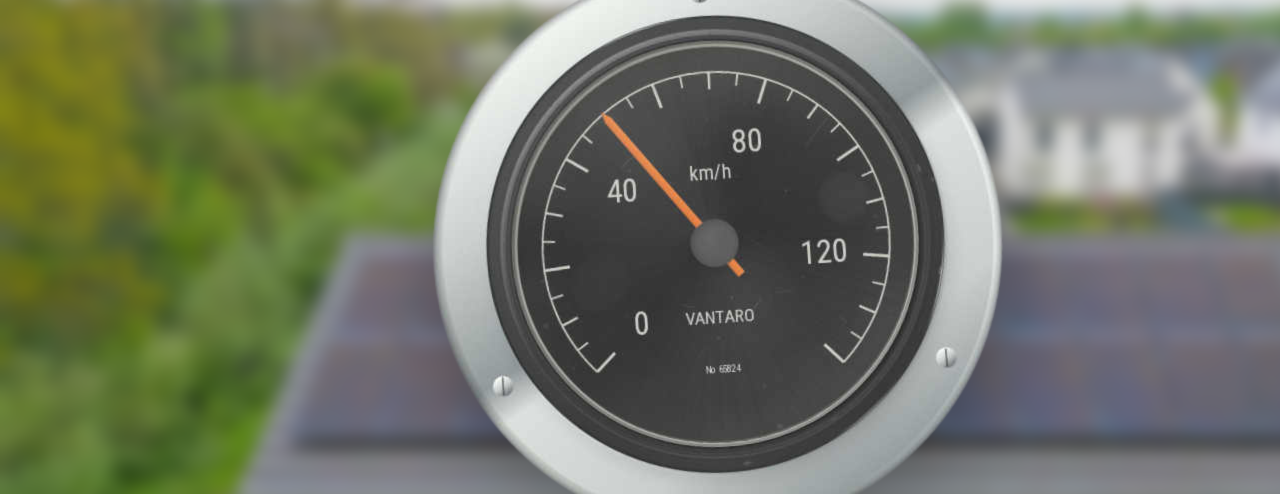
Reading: 50; km/h
